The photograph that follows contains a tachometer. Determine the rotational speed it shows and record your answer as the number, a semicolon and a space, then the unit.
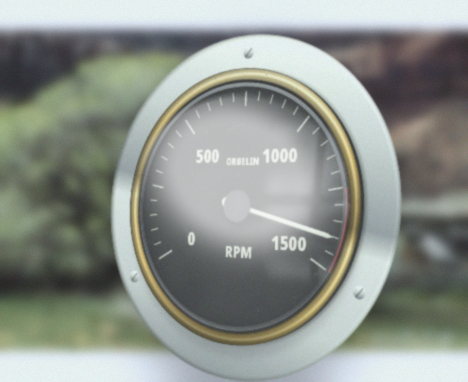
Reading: 1400; rpm
